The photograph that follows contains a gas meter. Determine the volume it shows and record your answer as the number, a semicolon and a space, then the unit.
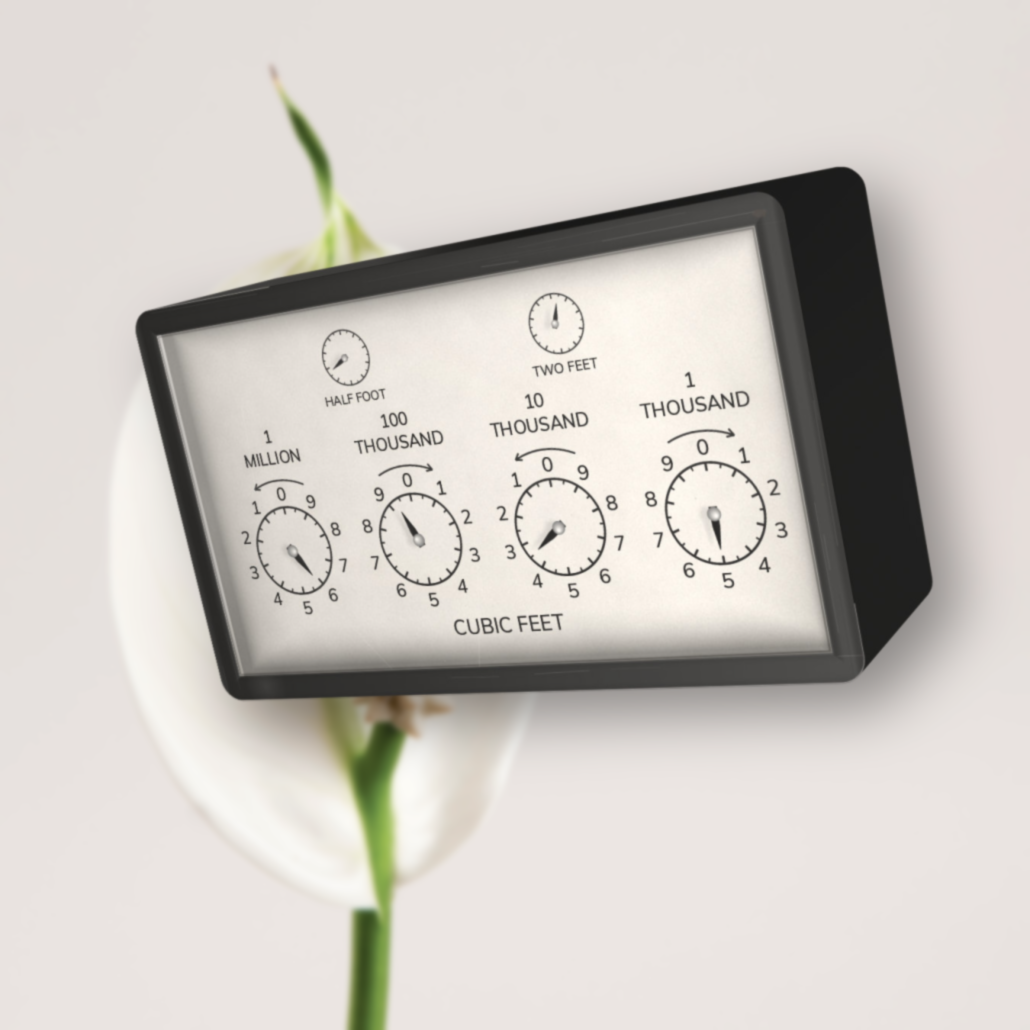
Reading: 593500; ft³
